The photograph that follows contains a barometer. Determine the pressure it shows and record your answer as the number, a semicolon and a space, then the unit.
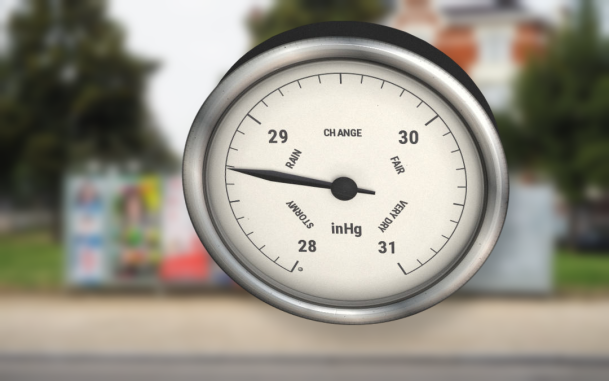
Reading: 28.7; inHg
